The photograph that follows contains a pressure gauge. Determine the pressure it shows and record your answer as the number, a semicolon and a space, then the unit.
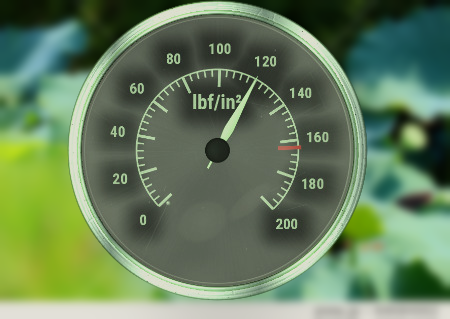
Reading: 120; psi
